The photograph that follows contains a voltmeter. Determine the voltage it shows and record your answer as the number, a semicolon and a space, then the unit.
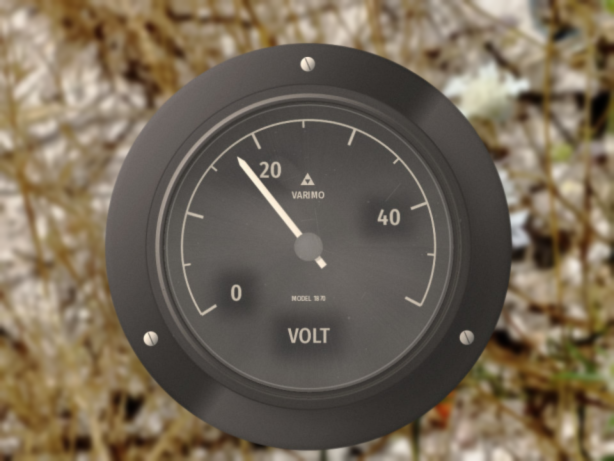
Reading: 17.5; V
